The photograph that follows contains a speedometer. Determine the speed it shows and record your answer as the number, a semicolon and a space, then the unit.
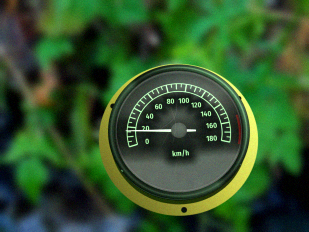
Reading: 15; km/h
